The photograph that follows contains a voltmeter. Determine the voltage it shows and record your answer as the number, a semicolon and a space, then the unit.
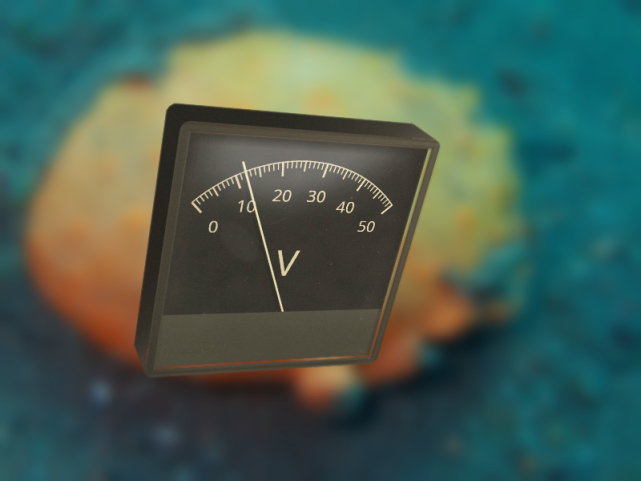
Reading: 12; V
